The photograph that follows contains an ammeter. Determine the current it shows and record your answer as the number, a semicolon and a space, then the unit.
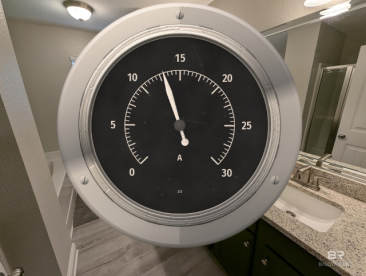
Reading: 13; A
